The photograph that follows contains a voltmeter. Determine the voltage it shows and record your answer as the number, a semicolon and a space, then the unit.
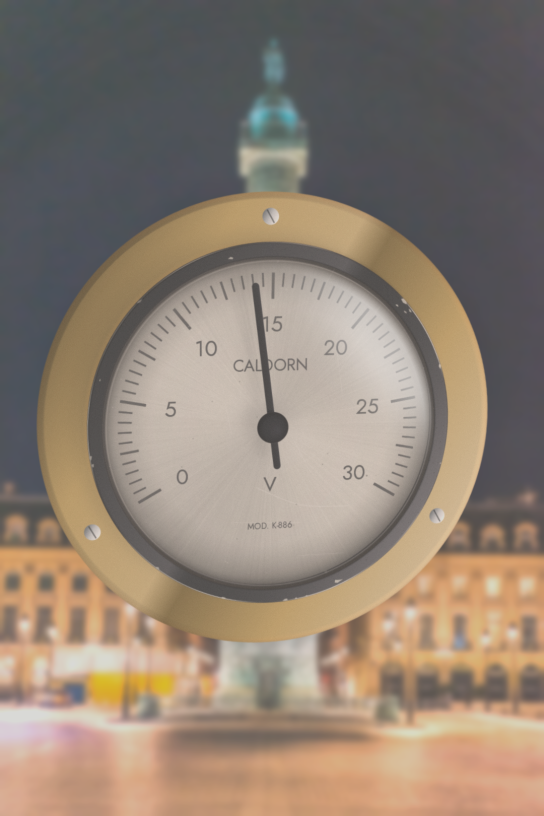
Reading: 14; V
